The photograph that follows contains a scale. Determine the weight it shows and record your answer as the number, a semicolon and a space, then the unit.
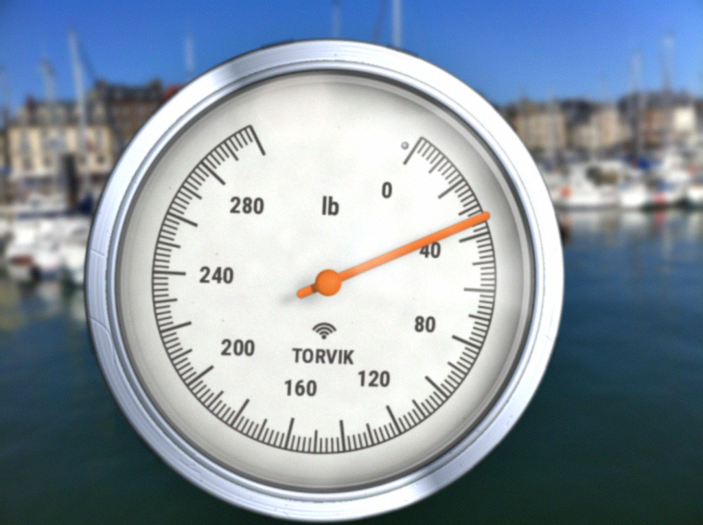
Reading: 34; lb
